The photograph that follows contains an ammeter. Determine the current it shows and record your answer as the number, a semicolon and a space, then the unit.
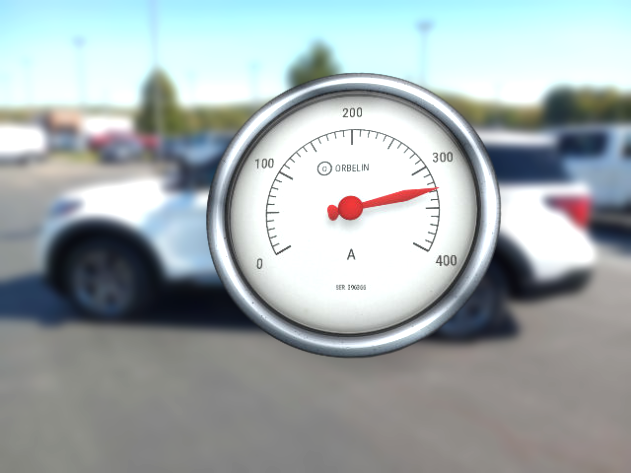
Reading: 330; A
